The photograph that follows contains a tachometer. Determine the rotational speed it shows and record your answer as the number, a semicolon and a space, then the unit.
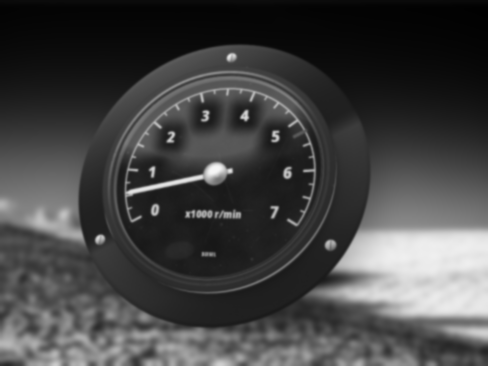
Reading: 500; rpm
